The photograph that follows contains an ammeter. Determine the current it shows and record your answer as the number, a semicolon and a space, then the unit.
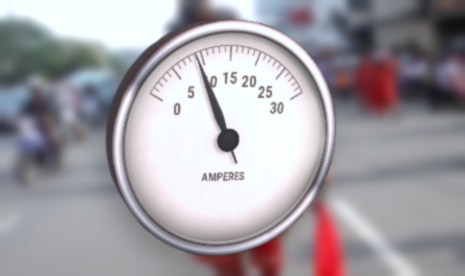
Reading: 9; A
